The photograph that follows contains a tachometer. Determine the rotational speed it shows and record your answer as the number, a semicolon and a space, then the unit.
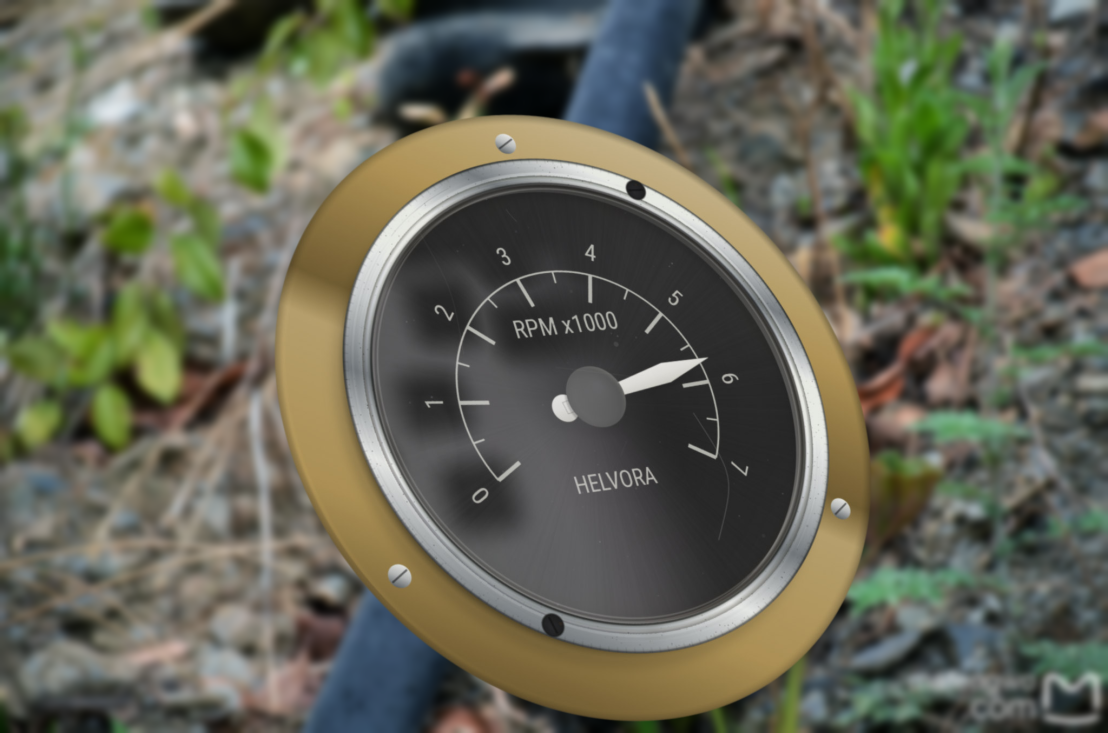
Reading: 5750; rpm
